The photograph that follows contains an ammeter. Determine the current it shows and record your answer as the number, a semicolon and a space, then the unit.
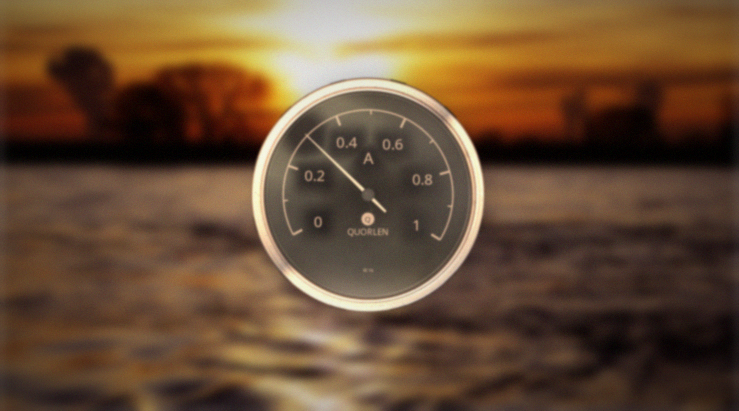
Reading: 0.3; A
